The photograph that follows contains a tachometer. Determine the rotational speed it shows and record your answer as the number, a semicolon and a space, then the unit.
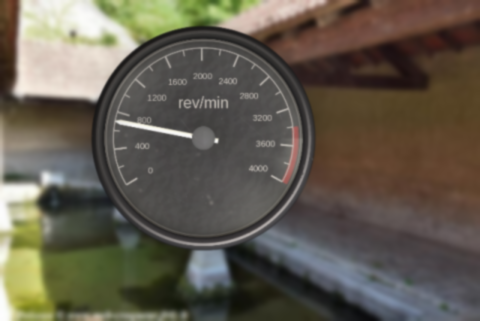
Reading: 700; rpm
